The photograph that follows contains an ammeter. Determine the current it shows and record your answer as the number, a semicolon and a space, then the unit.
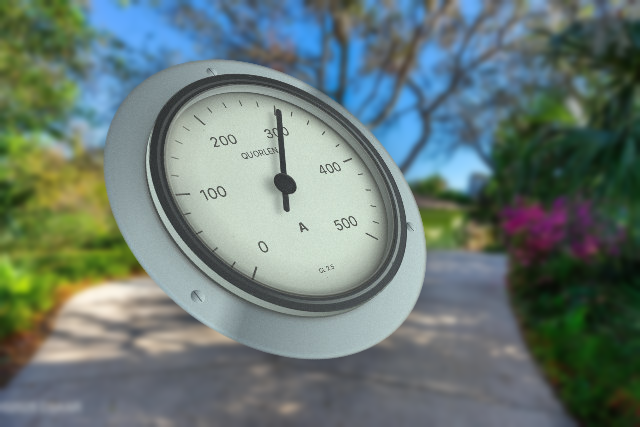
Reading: 300; A
